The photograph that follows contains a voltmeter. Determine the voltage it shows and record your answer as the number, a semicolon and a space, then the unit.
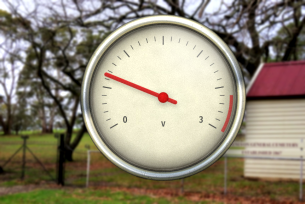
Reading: 0.65; V
